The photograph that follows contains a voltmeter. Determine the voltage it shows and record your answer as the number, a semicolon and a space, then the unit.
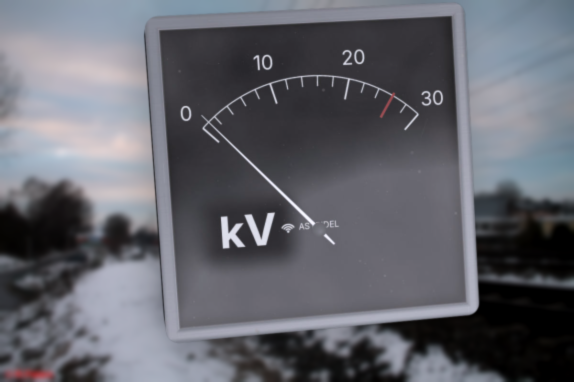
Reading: 1; kV
